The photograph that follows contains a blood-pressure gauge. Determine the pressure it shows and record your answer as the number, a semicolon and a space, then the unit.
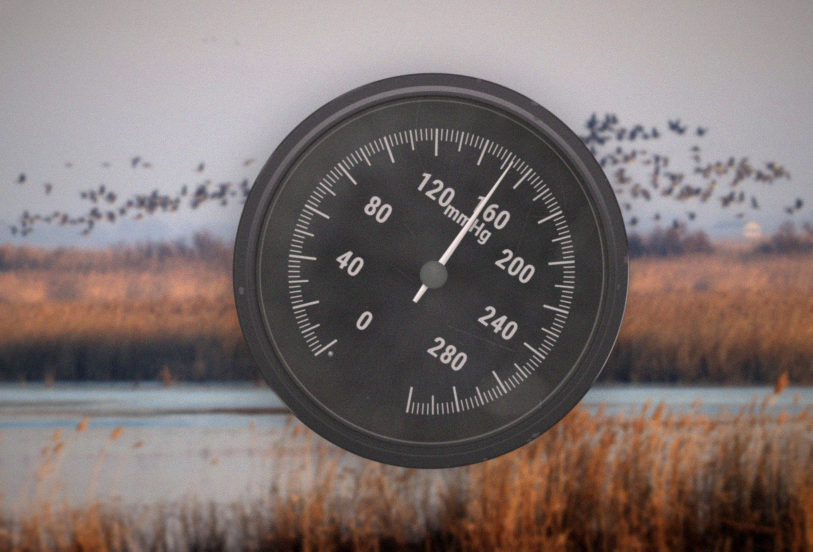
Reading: 152; mmHg
